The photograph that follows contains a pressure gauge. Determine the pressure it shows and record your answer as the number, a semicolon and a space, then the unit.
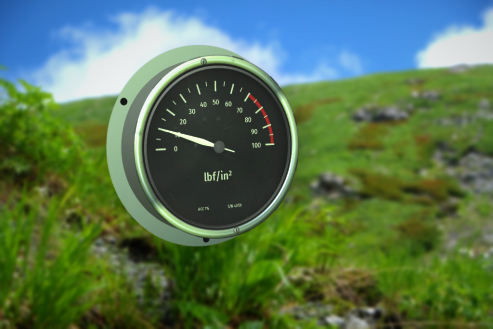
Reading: 10; psi
